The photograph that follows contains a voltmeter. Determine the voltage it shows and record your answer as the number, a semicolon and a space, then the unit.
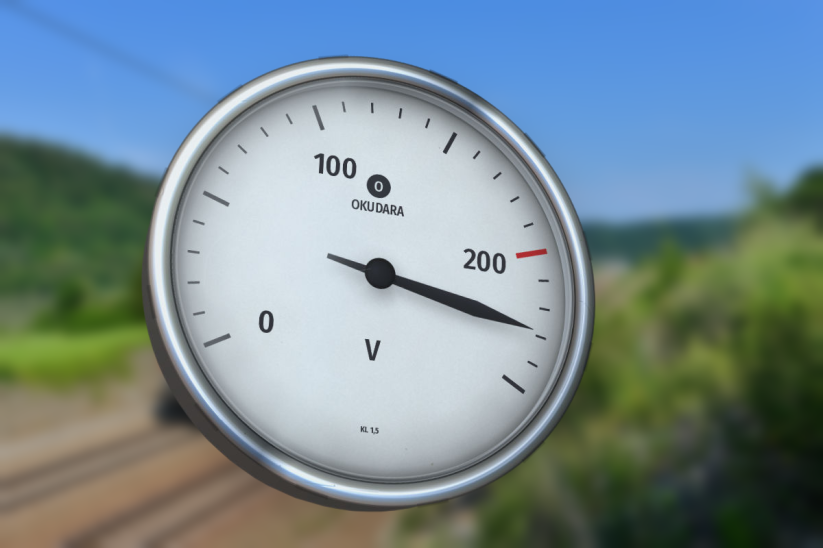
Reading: 230; V
